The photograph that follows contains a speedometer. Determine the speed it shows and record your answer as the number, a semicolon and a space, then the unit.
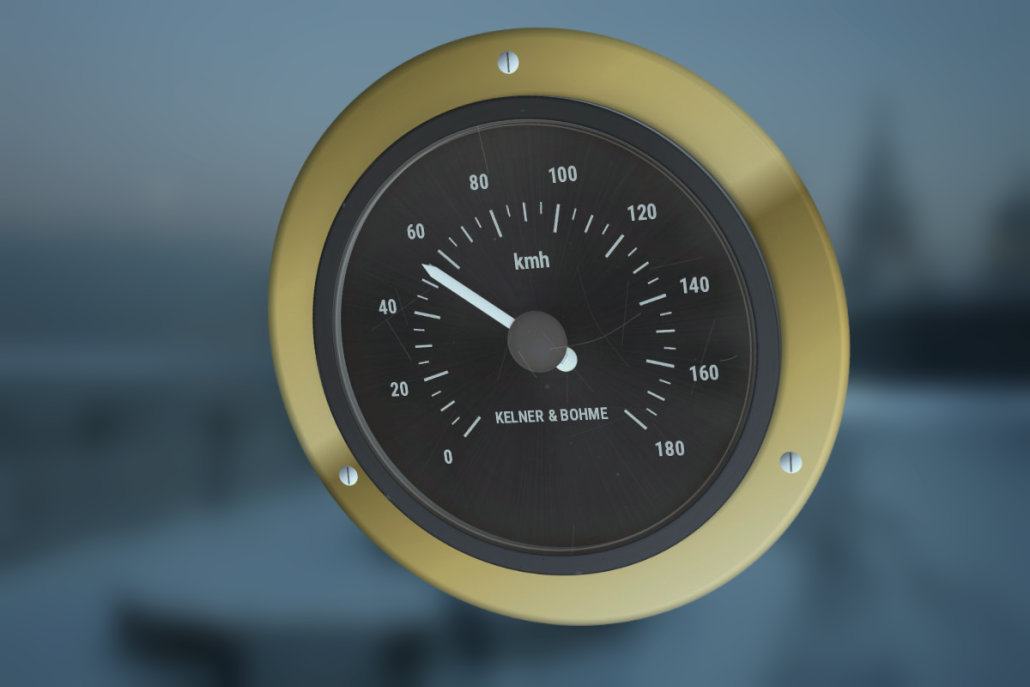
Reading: 55; km/h
